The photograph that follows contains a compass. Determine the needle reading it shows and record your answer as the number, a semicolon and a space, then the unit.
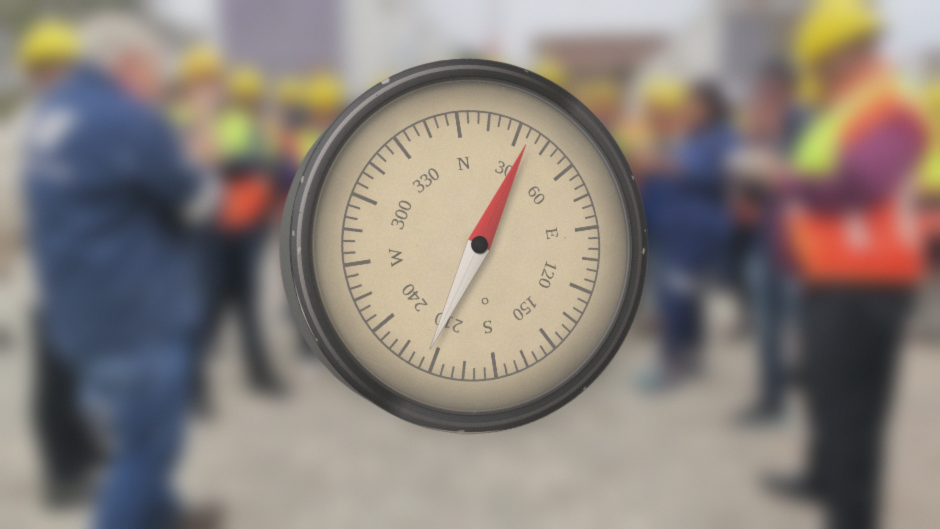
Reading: 35; °
